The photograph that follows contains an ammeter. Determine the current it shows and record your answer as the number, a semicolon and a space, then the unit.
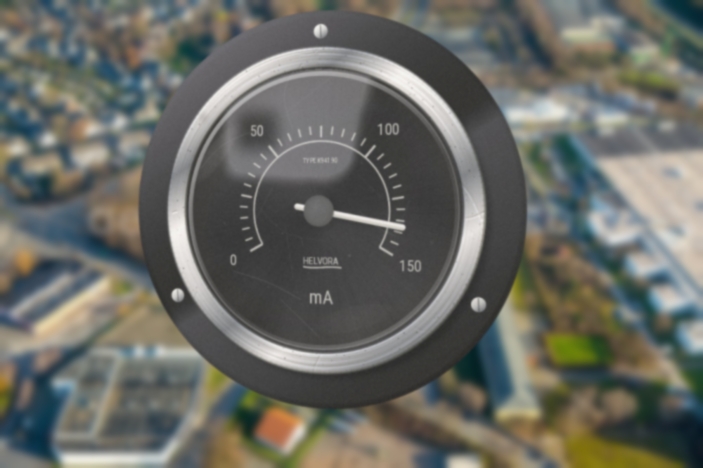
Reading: 137.5; mA
